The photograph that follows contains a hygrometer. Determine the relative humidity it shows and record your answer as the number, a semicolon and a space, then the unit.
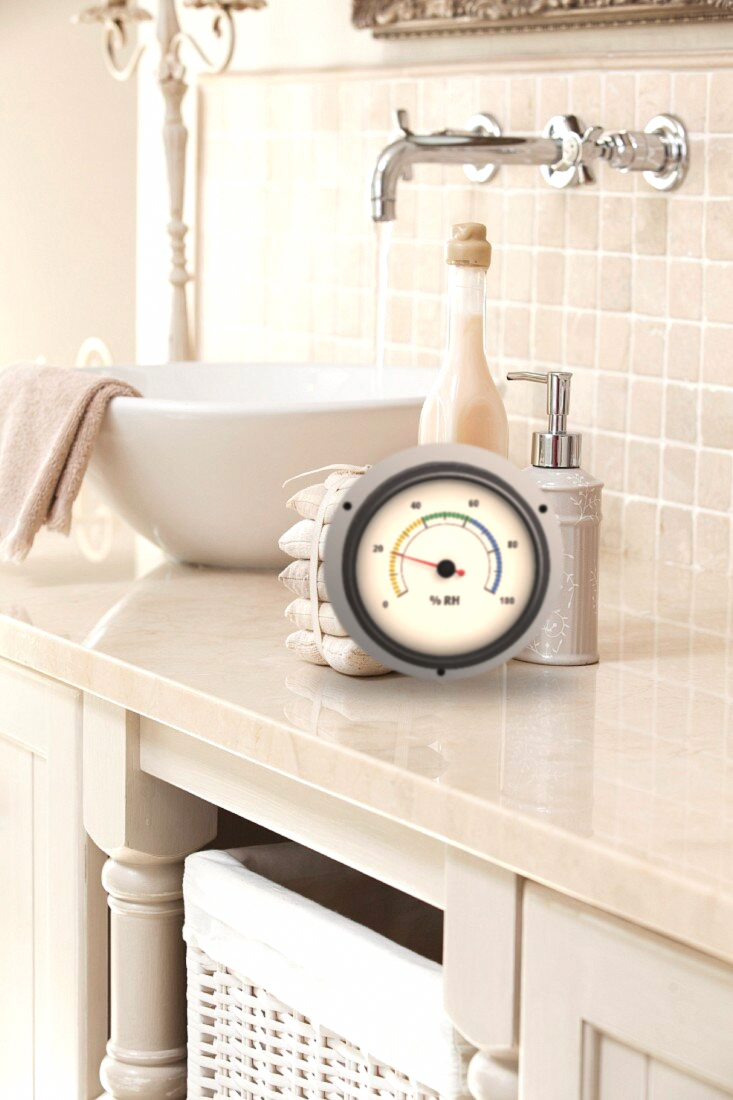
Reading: 20; %
